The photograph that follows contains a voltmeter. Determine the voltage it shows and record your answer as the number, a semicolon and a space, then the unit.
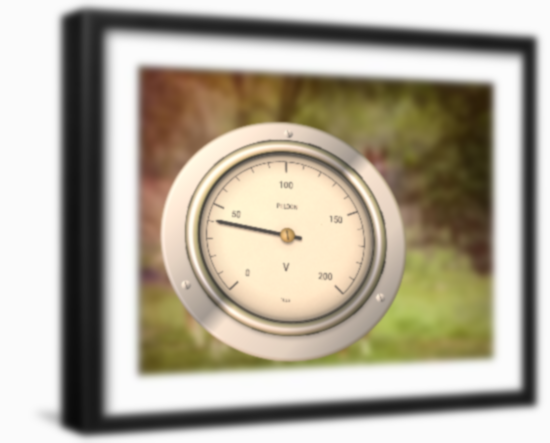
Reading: 40; V
